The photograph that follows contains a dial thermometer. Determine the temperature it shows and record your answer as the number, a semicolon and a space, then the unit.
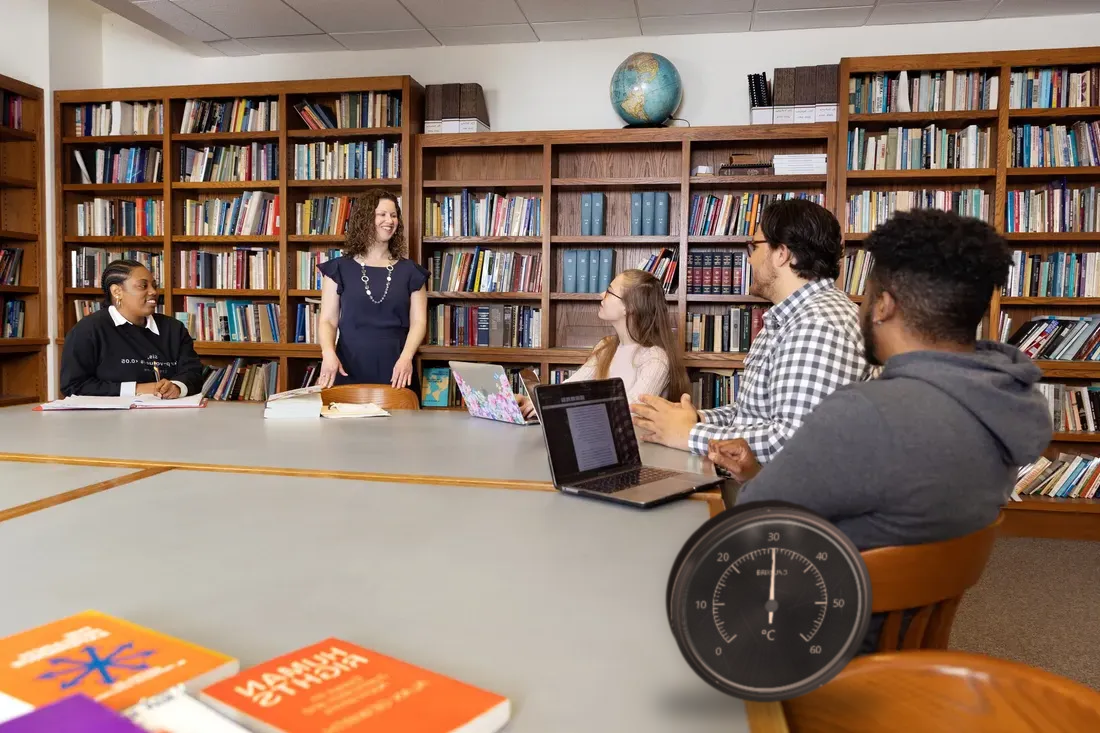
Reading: 30; °C
